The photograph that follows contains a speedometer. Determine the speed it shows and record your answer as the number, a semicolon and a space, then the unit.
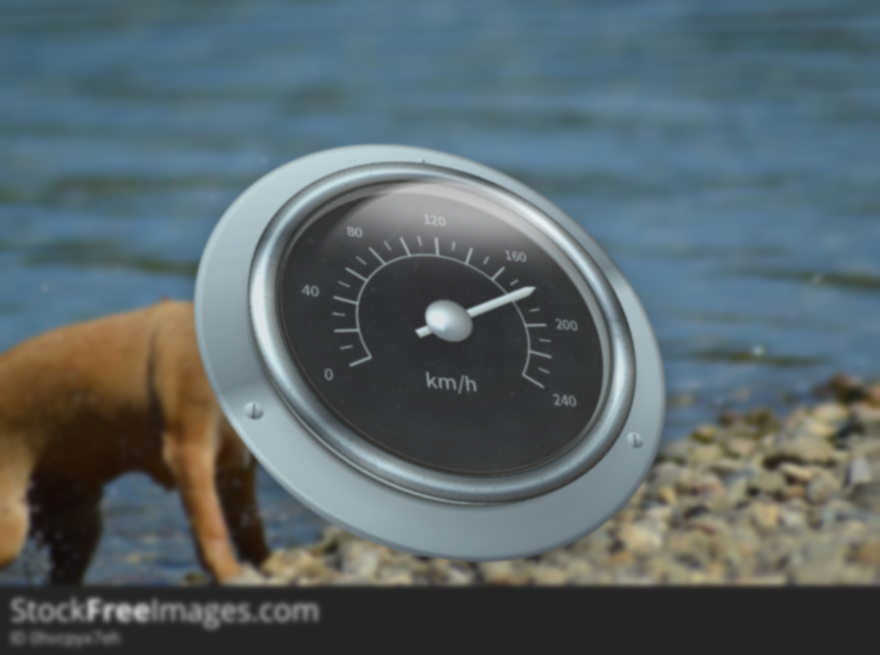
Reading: 180; km/h
